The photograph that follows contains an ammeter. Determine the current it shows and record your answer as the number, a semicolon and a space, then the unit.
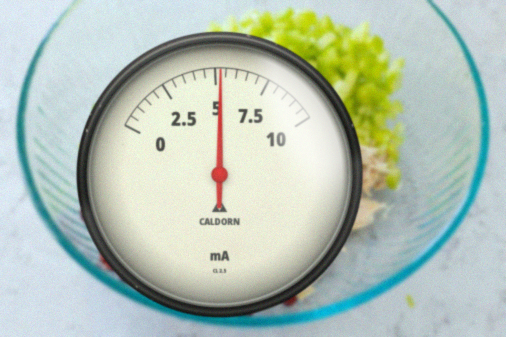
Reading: 5.25; mA
